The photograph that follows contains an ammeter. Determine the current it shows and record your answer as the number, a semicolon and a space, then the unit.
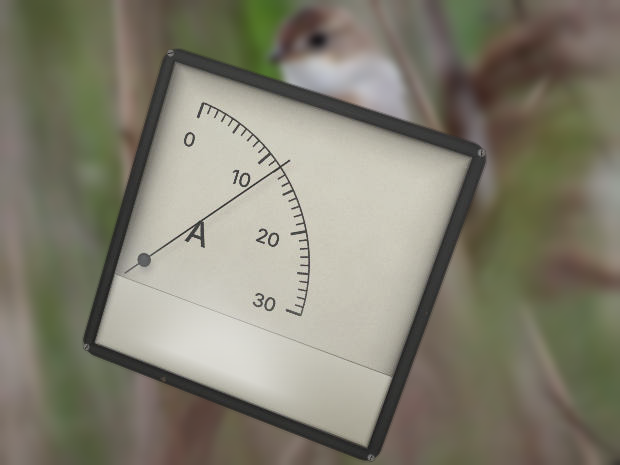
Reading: 12; A
